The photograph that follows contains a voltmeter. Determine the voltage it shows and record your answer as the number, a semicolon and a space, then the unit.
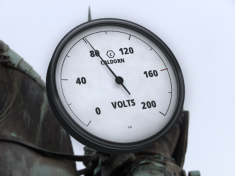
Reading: 80; V
